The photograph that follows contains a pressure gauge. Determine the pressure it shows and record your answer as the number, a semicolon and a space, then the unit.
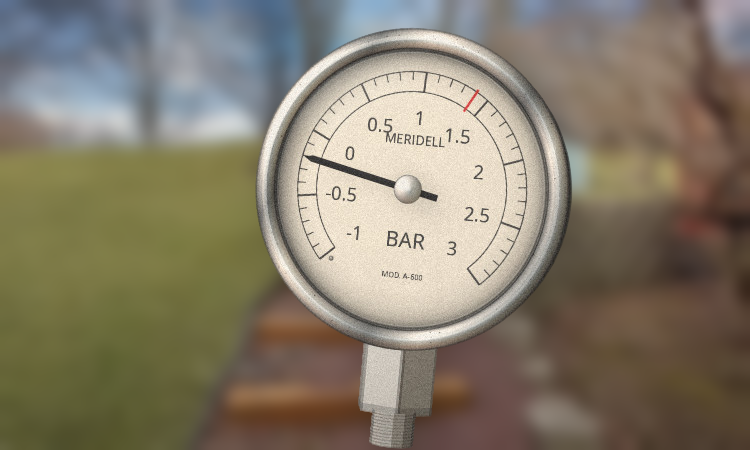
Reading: -0.2; bar
